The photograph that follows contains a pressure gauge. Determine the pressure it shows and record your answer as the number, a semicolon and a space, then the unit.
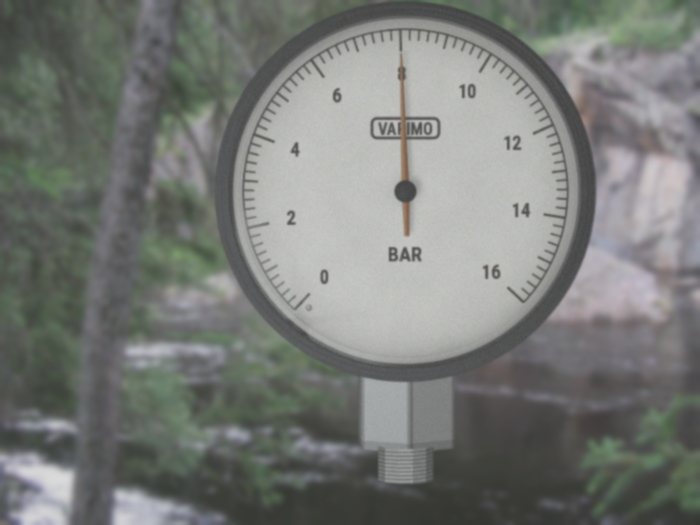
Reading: 8; bar
